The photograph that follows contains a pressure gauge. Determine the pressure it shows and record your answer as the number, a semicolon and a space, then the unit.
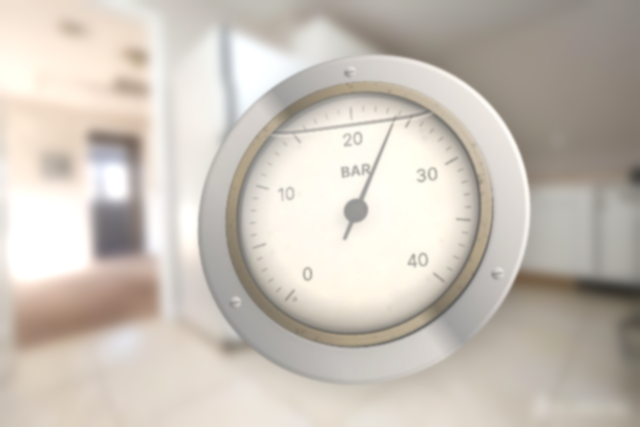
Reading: 24; bar
